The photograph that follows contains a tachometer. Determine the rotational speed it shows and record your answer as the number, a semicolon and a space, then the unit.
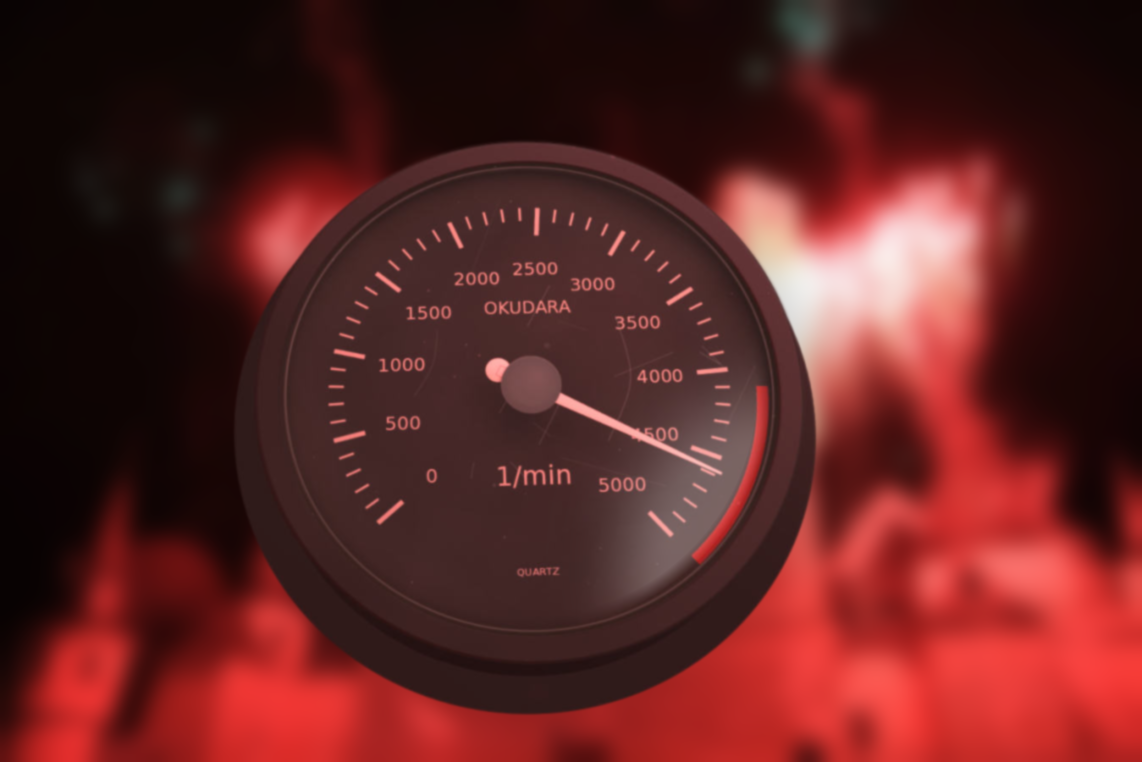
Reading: 4600; rpm
